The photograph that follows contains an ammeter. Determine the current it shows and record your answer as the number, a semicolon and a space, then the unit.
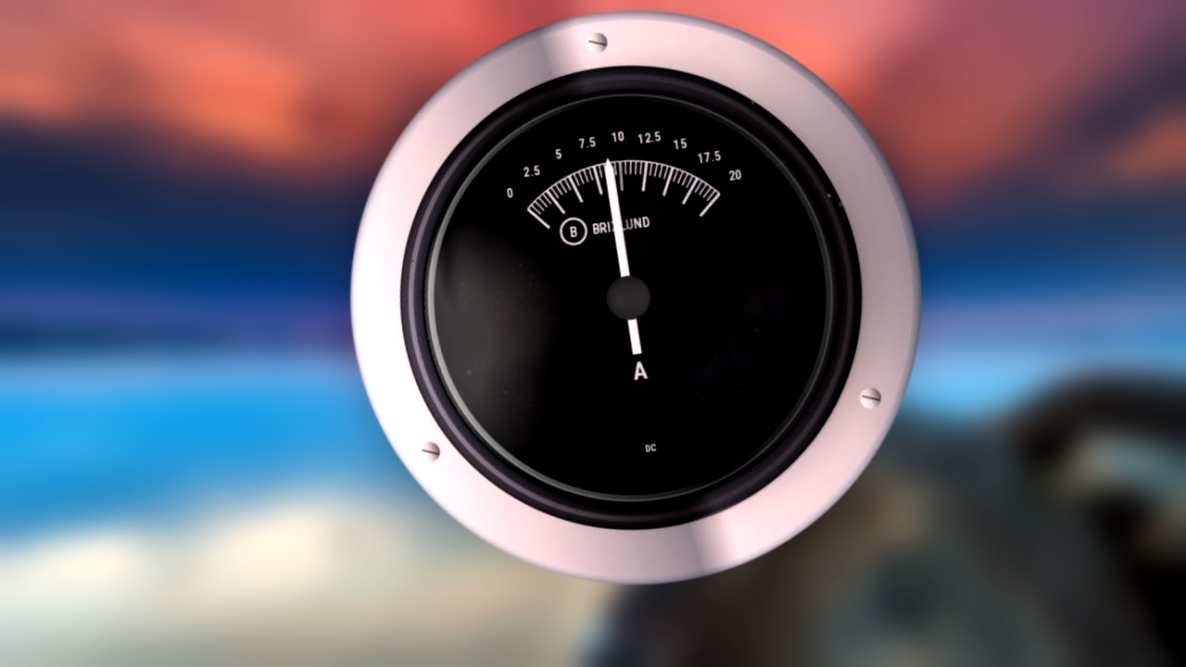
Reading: 9; A
